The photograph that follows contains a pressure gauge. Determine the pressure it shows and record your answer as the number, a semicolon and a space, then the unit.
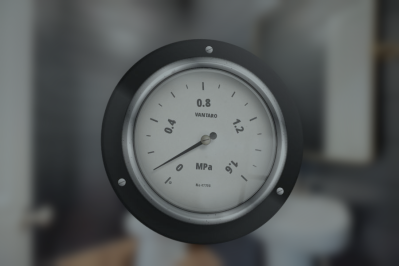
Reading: 0.1; MPa
